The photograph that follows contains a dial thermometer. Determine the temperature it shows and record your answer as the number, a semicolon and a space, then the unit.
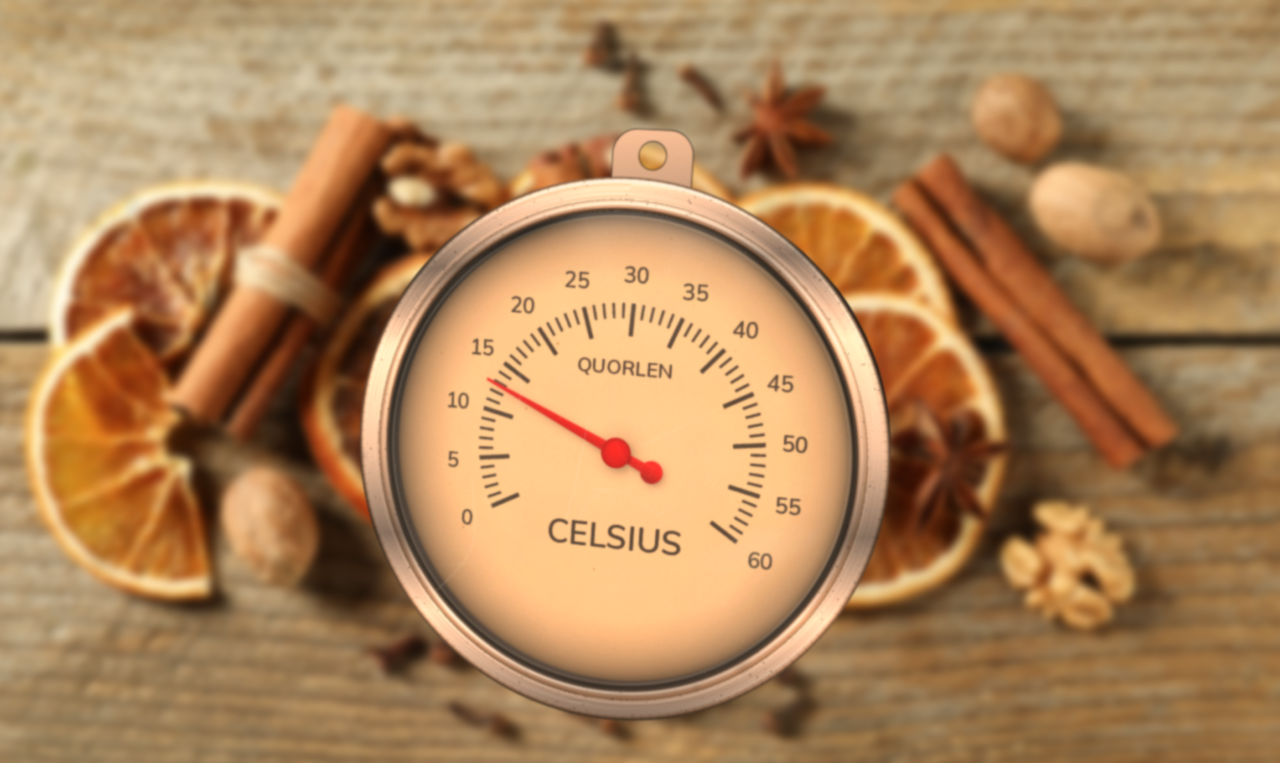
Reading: 13; °C
